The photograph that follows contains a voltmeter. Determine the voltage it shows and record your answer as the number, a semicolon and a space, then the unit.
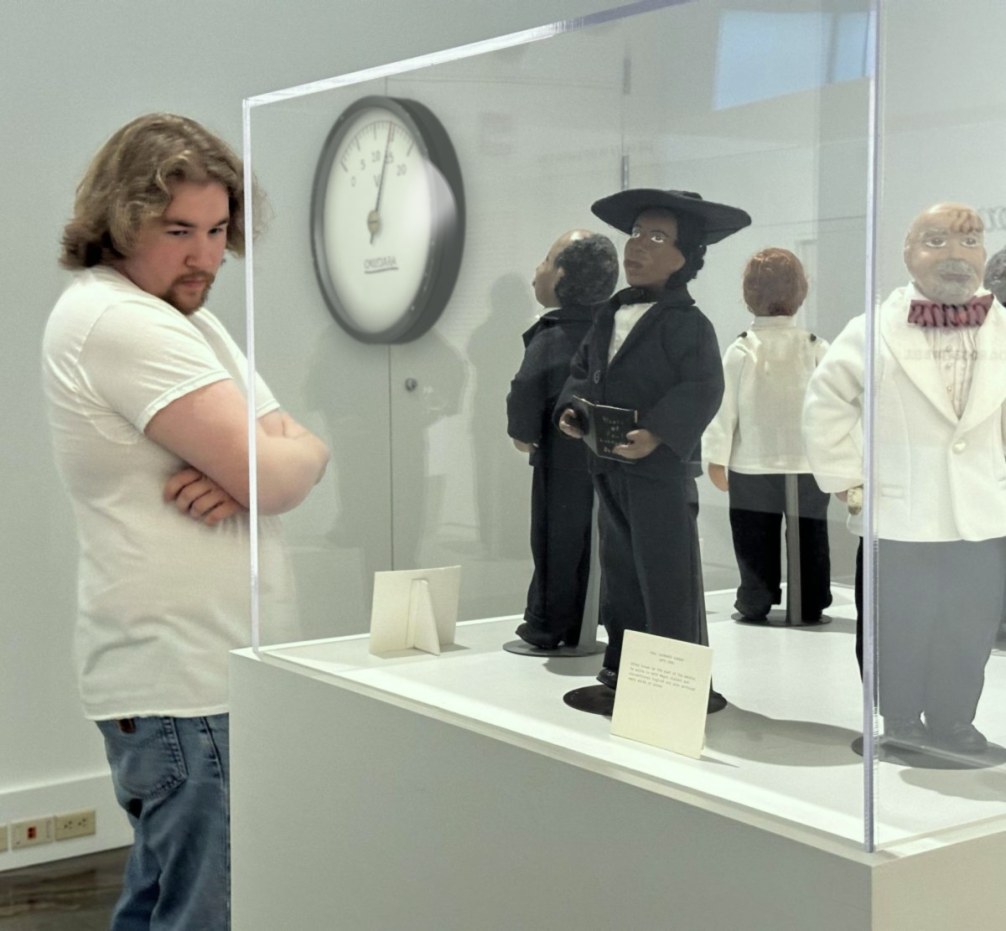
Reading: 15; V
